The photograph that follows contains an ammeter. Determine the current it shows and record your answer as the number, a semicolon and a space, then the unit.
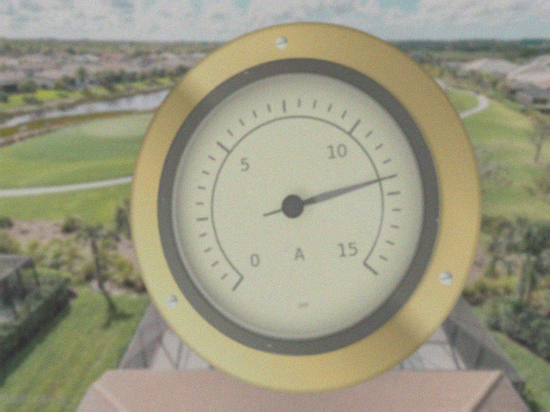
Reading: 12; A
